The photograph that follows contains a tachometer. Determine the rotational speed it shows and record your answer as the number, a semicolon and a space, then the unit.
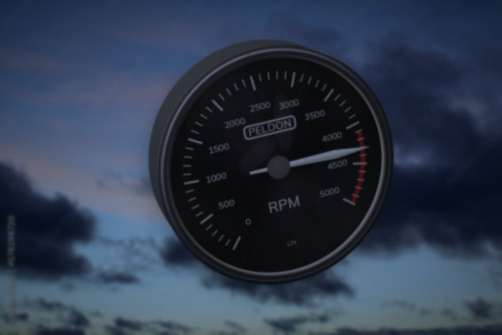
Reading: 4300; rpm
